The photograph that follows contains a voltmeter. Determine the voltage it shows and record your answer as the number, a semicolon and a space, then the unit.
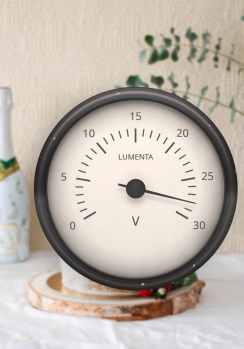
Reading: 28; V
